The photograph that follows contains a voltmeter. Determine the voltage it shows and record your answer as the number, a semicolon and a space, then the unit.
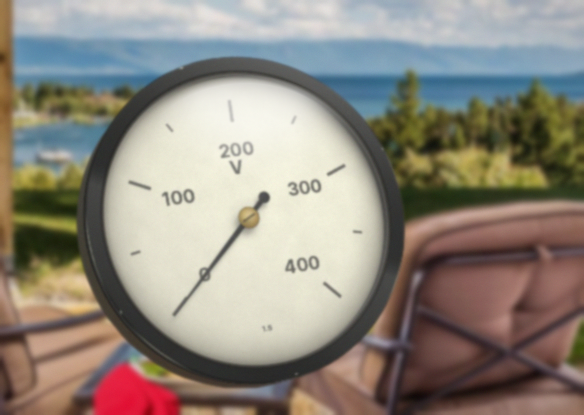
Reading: 0; V
